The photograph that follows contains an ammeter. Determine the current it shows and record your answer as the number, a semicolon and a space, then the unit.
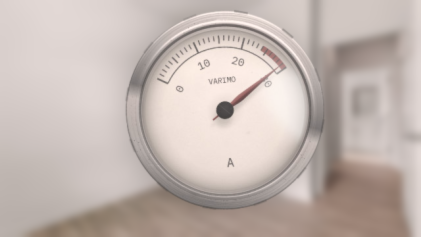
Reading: 29; A
